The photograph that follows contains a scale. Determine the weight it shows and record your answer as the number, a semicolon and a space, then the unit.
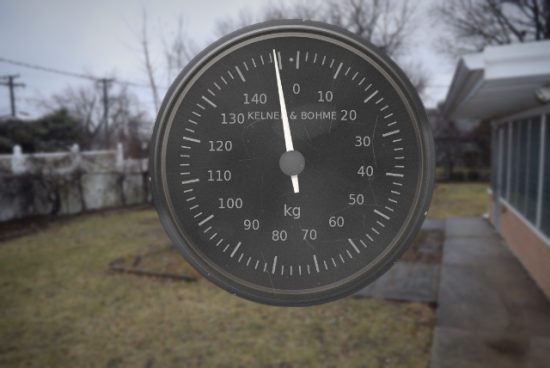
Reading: 149; kg
